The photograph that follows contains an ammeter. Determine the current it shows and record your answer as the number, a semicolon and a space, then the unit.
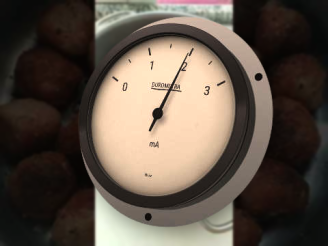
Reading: 2; mA
